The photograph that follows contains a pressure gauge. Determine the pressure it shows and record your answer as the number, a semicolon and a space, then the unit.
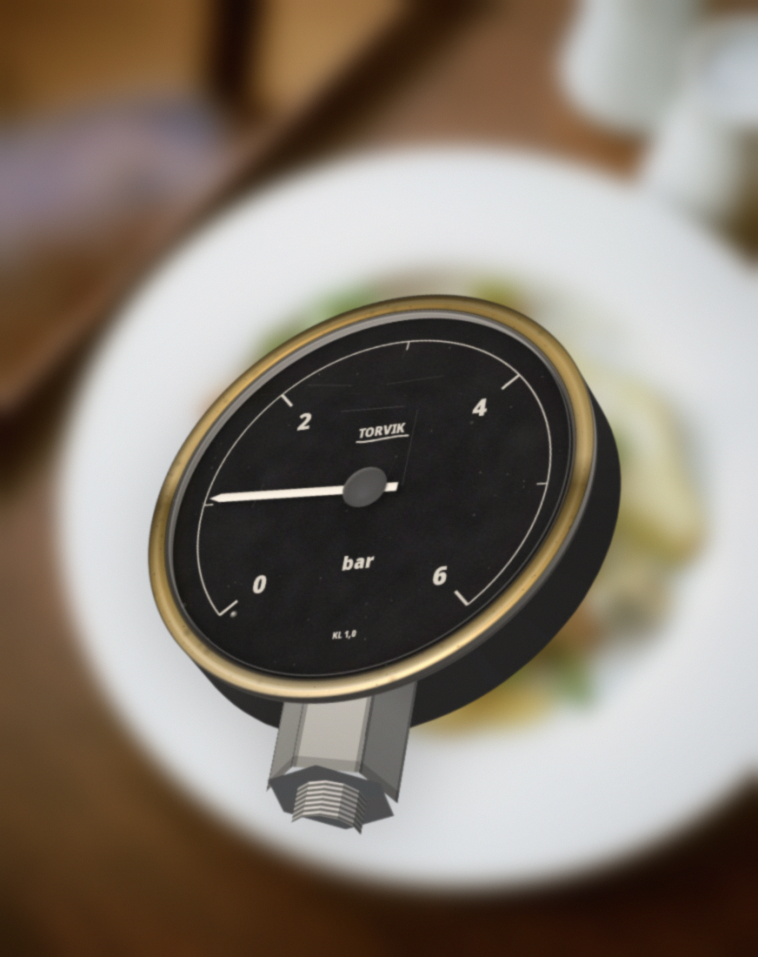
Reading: 1; bar
